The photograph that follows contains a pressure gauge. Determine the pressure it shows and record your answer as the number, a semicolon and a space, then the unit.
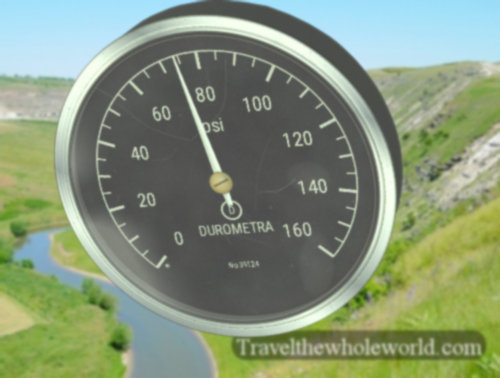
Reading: 75; psi
